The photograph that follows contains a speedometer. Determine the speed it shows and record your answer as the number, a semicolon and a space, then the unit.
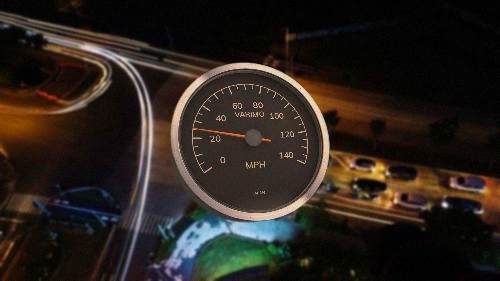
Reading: 25; mph
